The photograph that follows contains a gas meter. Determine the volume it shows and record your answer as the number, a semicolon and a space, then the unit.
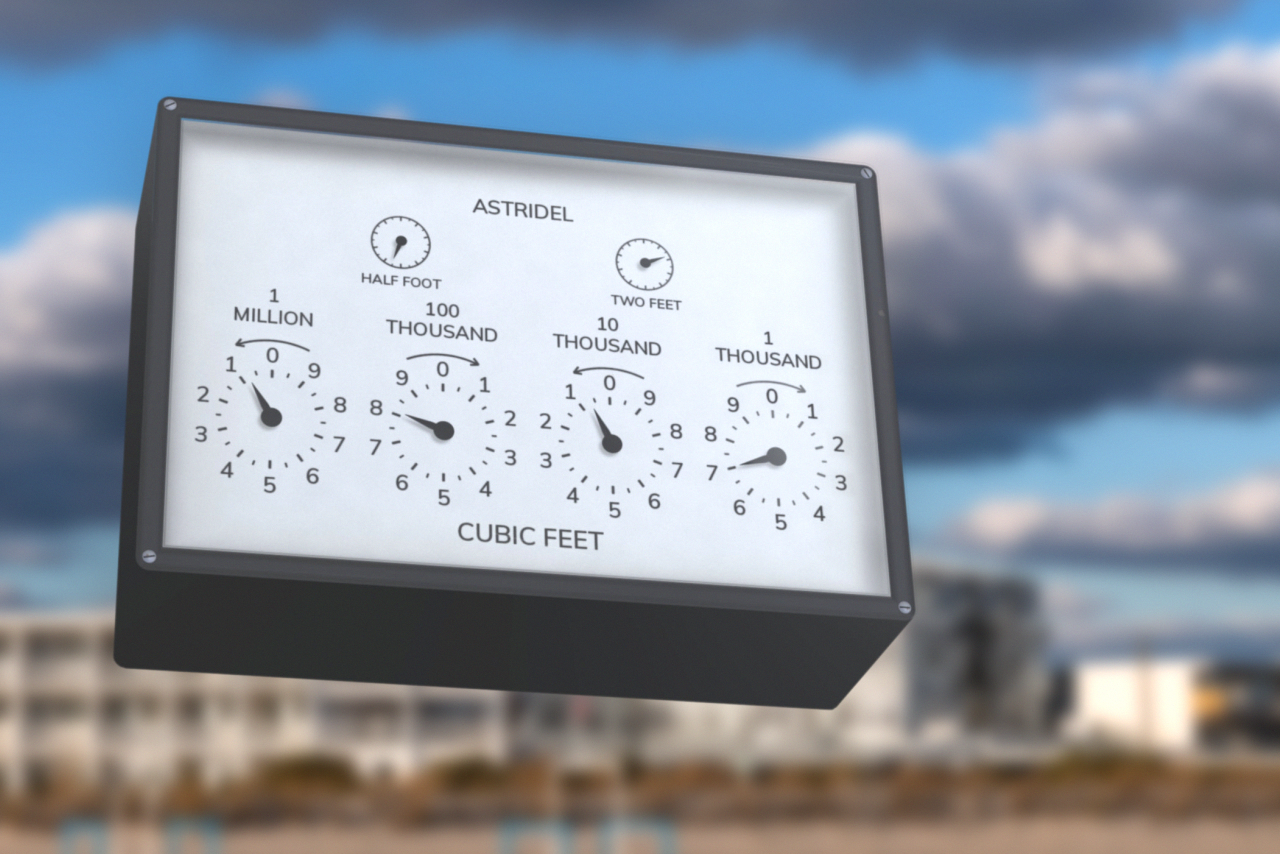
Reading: 80700; ft³
